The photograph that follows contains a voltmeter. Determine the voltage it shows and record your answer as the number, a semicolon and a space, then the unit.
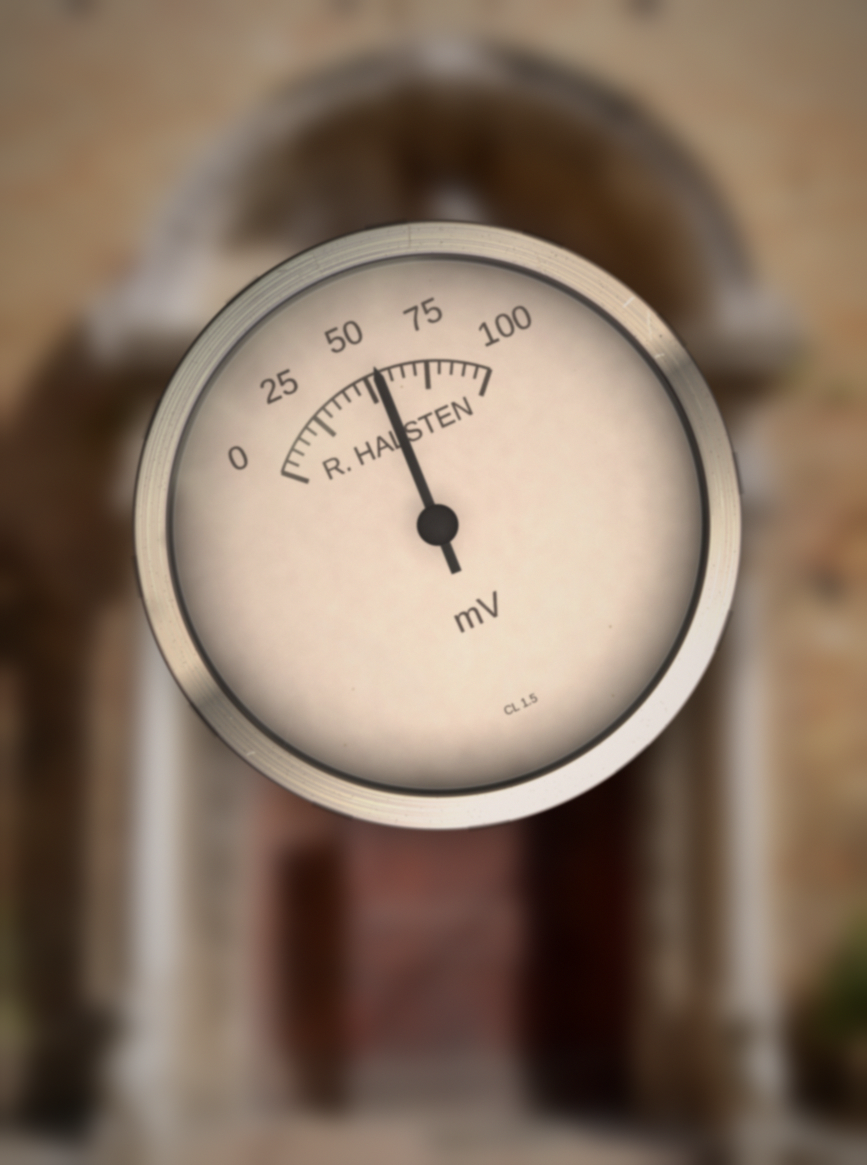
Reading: 55; mV
